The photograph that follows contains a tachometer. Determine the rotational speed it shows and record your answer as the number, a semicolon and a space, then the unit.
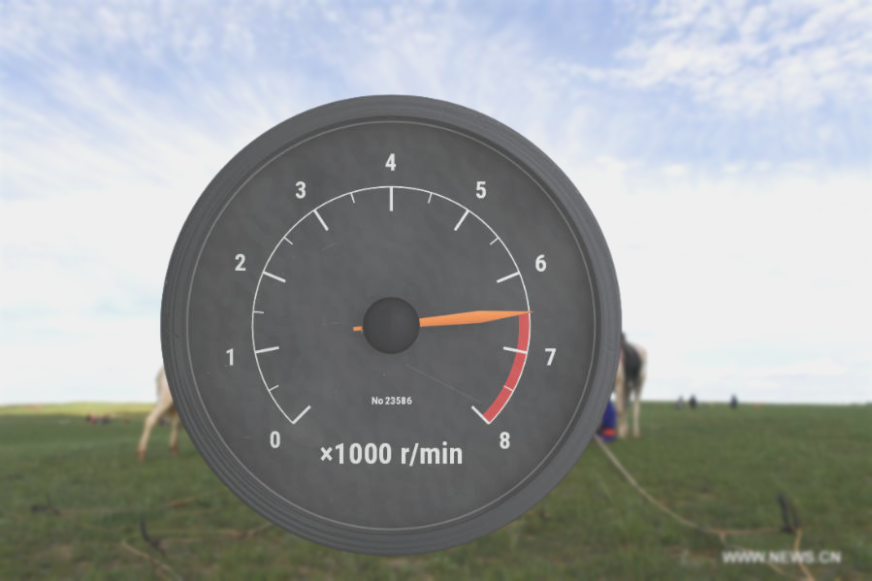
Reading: 6500; rpm
